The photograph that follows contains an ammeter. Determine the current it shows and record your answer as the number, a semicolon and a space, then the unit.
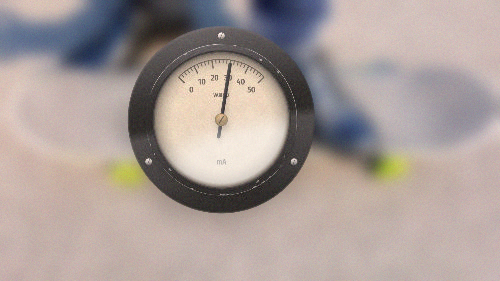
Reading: 30; mA
